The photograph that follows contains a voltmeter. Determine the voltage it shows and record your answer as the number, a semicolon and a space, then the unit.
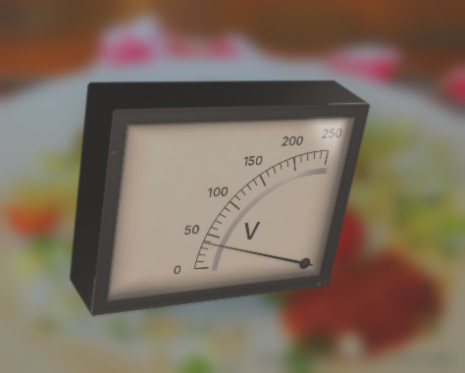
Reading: 40; V
